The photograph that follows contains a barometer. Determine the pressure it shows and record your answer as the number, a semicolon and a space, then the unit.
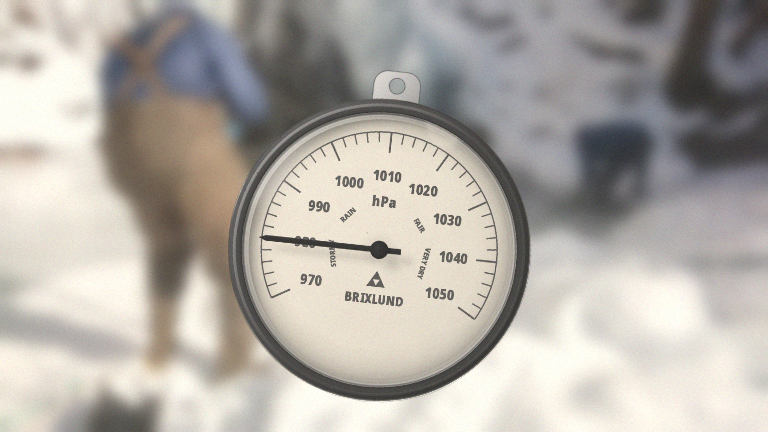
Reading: 980; hPa
